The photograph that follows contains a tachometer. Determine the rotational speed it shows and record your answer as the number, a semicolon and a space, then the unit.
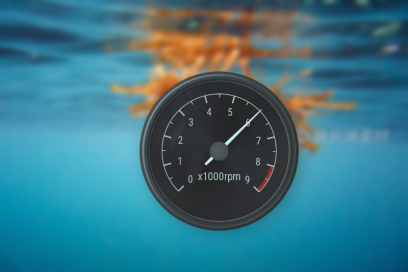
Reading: 6000; rpm
